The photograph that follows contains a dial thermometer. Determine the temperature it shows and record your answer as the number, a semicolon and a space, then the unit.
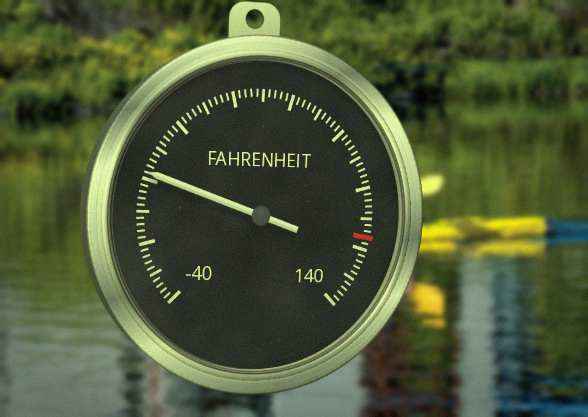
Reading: 2; °F
